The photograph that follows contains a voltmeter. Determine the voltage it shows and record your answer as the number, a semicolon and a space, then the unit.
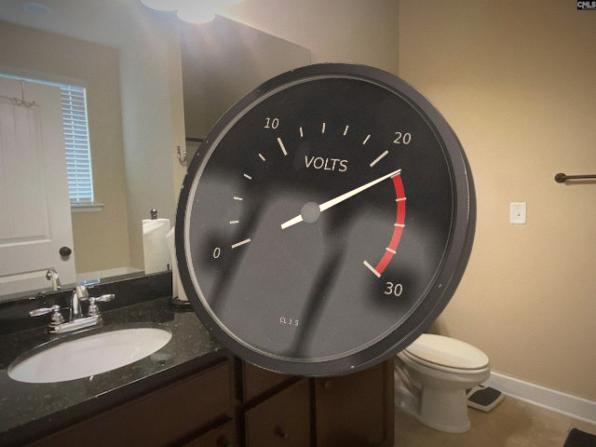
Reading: 22; V
